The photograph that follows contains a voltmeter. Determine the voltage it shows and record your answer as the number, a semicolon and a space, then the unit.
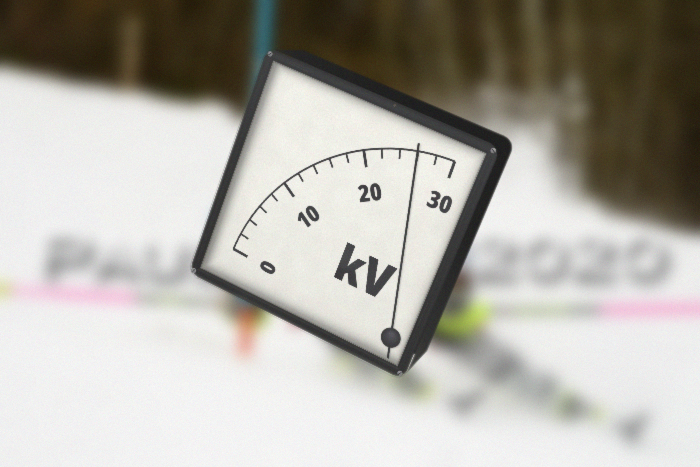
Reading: 26; kV
